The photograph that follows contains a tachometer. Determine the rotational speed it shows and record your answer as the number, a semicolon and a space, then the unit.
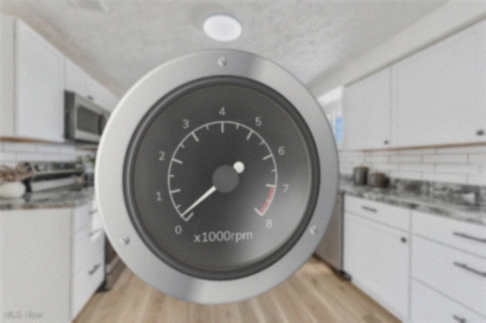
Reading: 250; rpm
